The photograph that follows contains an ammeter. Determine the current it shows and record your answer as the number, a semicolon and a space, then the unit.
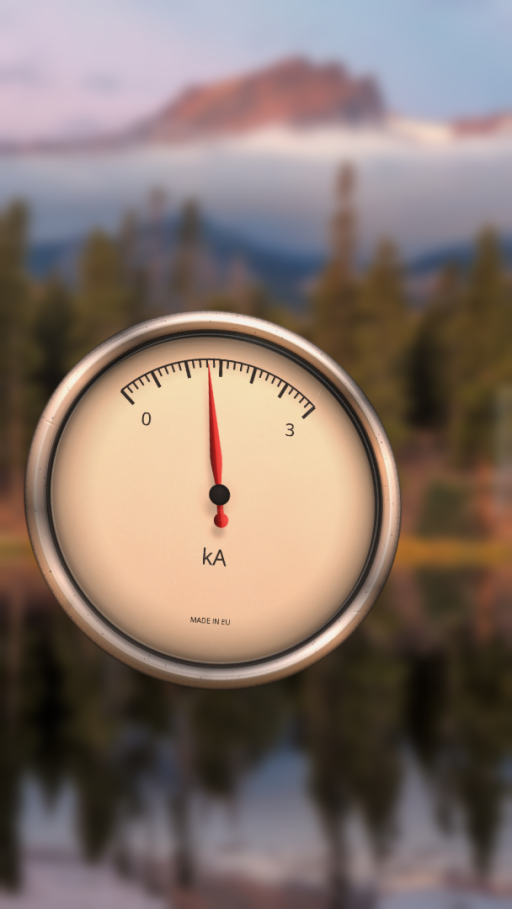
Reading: 1.3; kA
